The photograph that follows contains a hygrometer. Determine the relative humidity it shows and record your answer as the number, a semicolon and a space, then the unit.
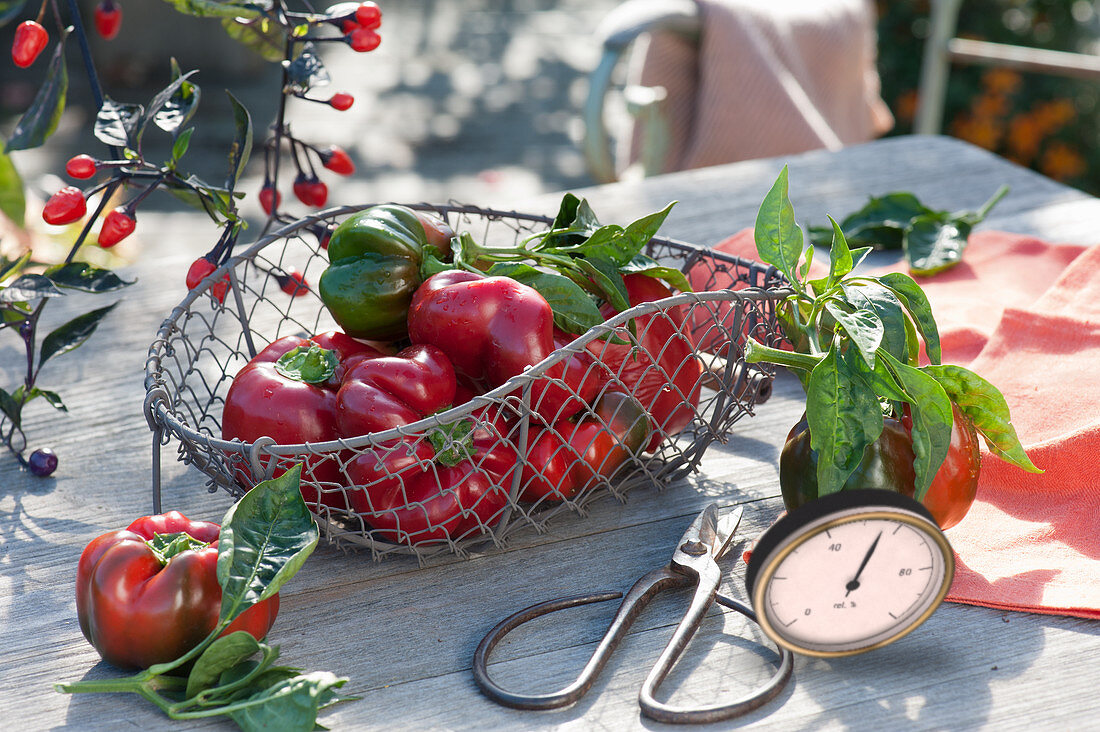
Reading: 55; %
